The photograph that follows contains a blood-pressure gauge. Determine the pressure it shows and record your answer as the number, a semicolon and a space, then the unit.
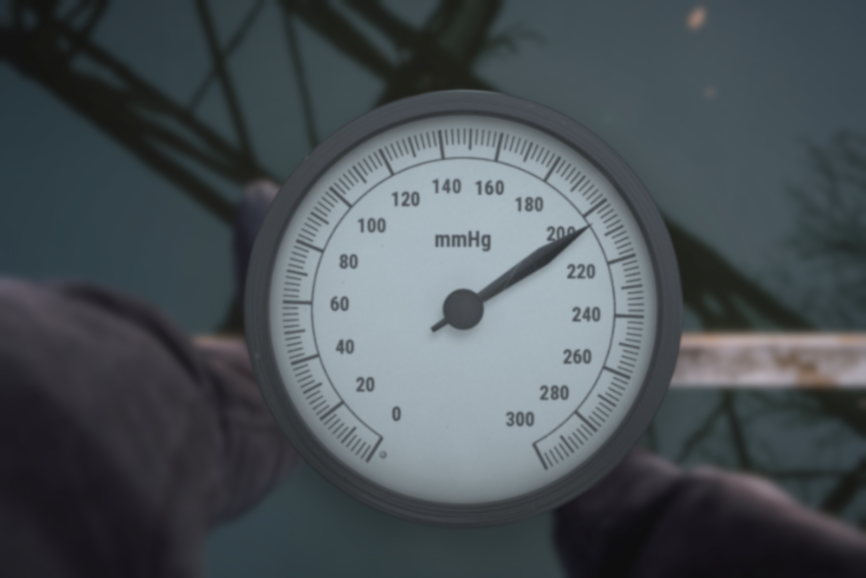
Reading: 204; mmHg
